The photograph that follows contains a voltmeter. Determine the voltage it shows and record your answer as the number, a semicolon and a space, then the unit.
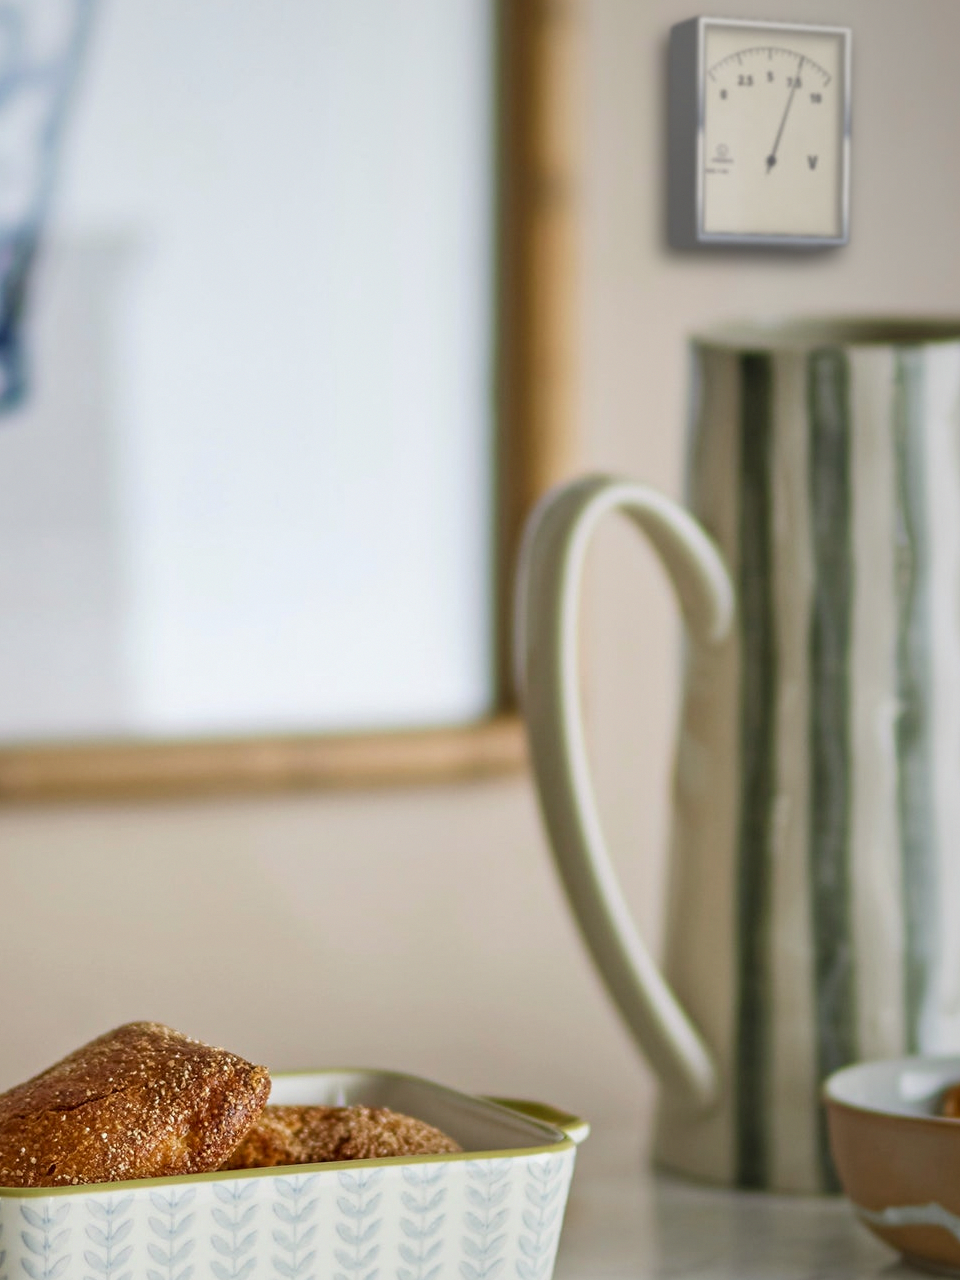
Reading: 7.5; V
